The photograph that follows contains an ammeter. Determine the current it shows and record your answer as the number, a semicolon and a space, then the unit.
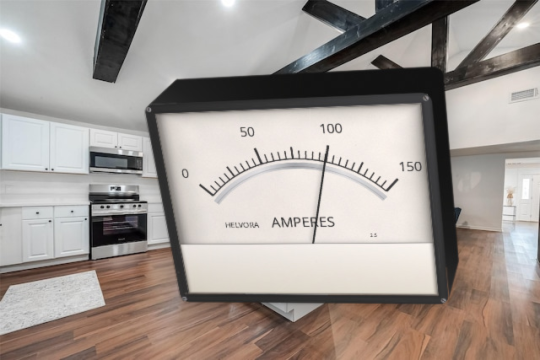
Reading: 100; A
